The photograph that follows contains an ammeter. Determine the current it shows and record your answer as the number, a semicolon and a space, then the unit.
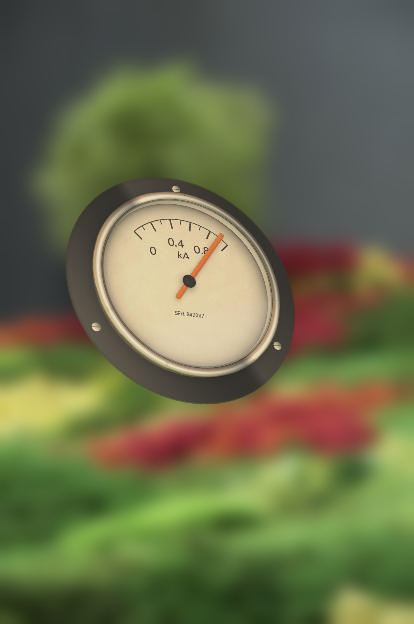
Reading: 0.9; kA
